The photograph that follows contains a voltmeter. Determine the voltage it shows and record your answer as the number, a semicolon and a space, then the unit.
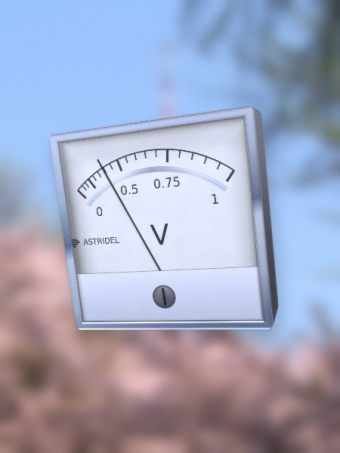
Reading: 0.4; V
